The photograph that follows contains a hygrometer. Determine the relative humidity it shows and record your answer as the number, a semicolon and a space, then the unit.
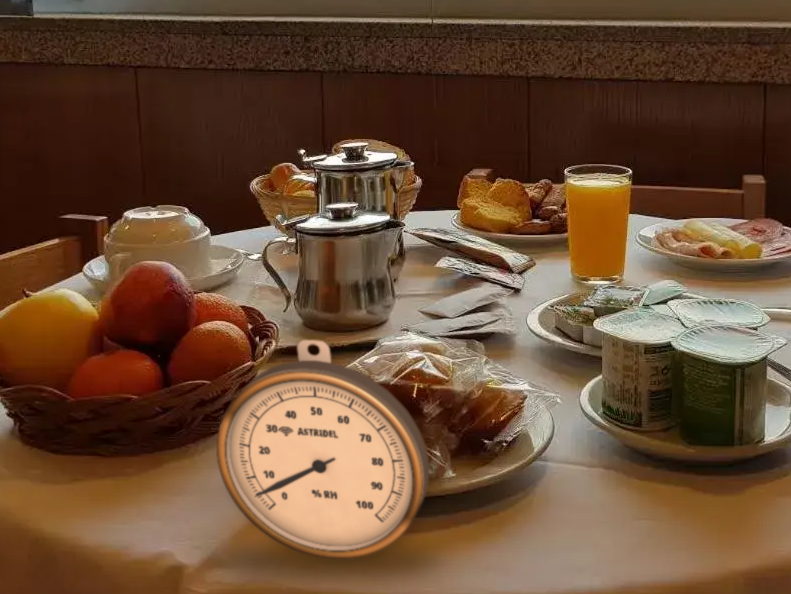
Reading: 5; %
